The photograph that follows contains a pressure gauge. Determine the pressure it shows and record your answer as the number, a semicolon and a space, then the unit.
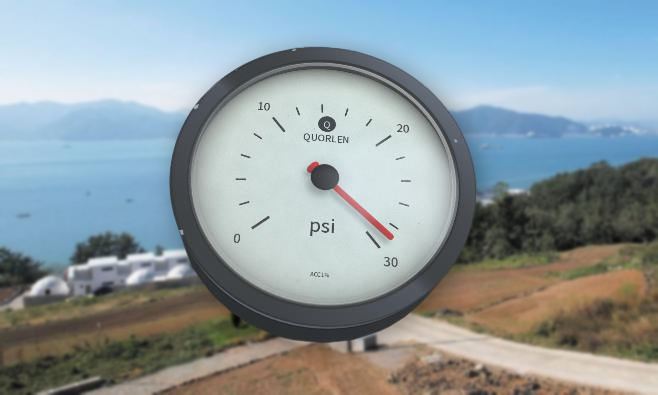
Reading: 29; psi
